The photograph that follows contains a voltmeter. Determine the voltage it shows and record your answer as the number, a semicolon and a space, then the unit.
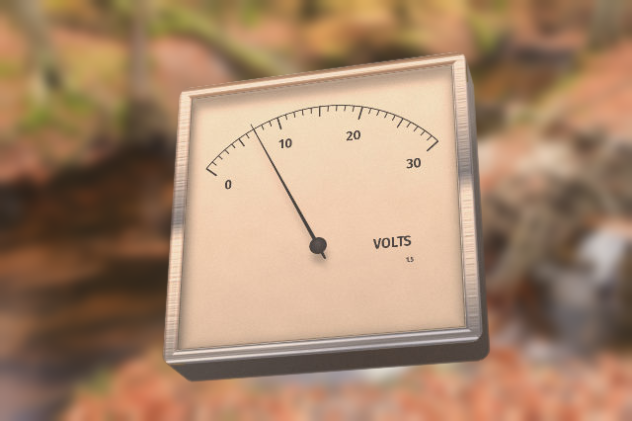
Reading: 7; V
